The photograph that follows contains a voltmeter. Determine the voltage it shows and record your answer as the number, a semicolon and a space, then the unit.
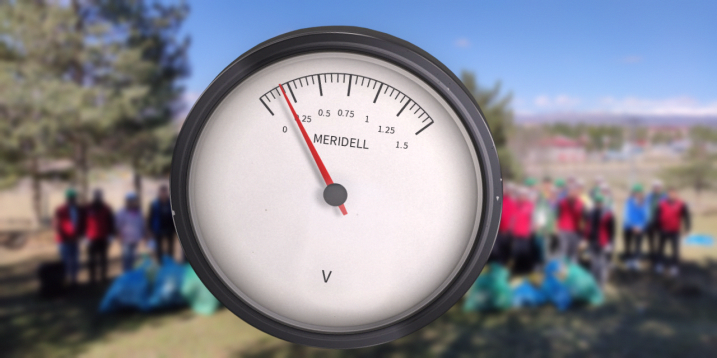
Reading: 0.2; V
